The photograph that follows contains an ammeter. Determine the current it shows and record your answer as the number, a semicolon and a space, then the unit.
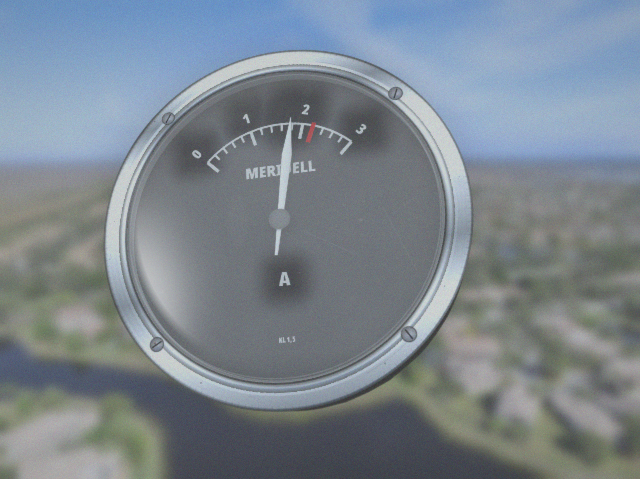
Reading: 1.8; A
